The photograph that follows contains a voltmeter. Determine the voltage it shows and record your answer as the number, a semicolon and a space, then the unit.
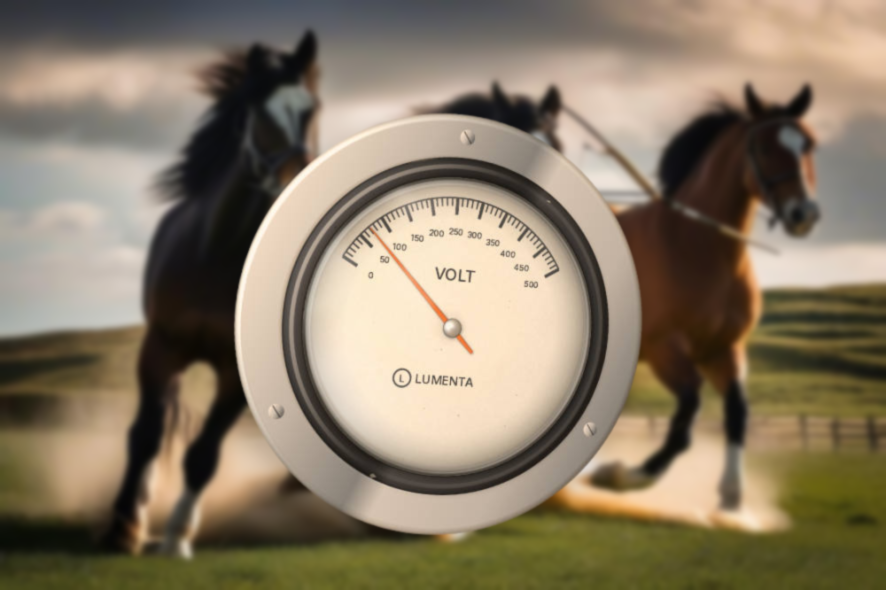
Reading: 70; V
